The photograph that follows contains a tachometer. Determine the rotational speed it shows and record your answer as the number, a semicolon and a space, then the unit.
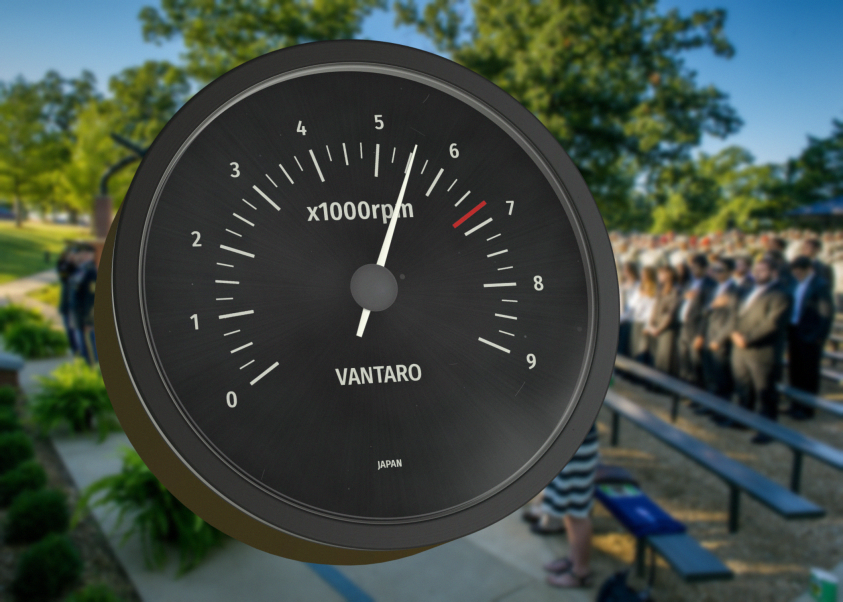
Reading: 5500; rpm
